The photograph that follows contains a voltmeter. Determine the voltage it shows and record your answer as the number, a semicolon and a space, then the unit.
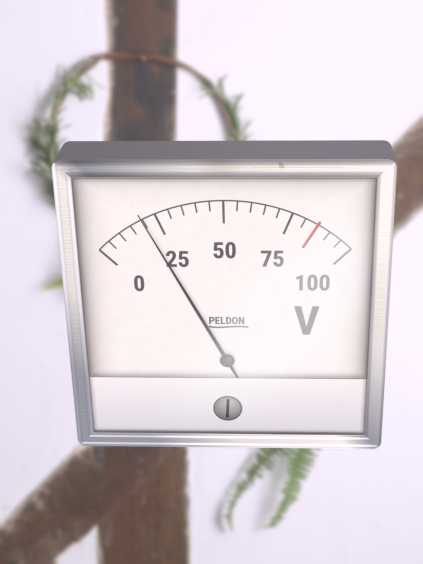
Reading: 20; V
